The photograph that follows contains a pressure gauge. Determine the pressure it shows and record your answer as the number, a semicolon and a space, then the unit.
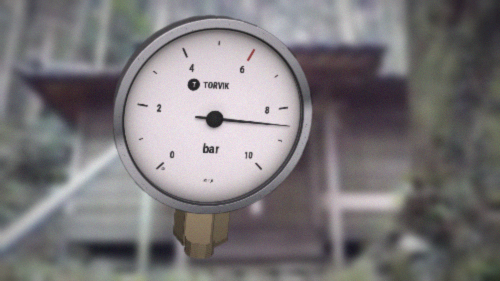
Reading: 8.5; bar
